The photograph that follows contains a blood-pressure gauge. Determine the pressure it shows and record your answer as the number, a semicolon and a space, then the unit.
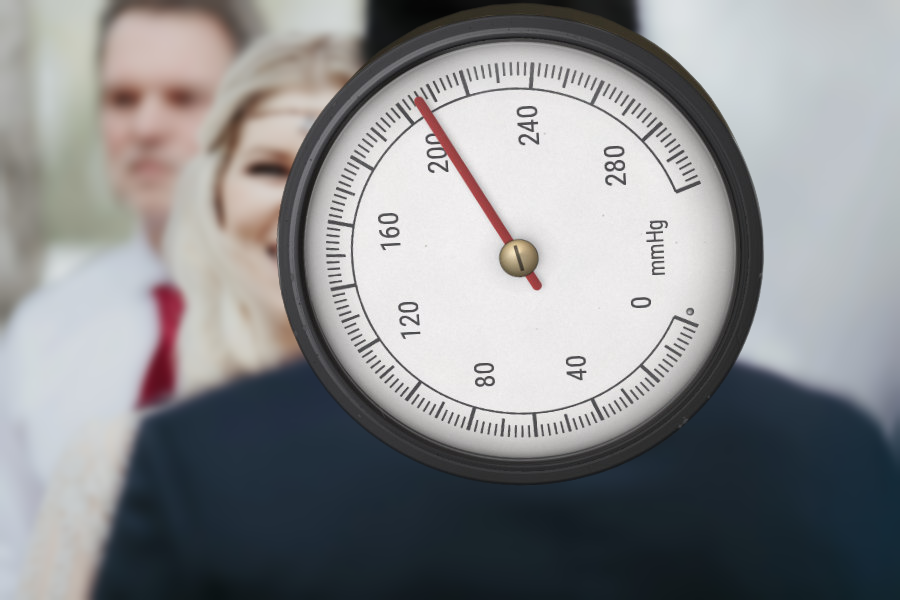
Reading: 206; mmHg
